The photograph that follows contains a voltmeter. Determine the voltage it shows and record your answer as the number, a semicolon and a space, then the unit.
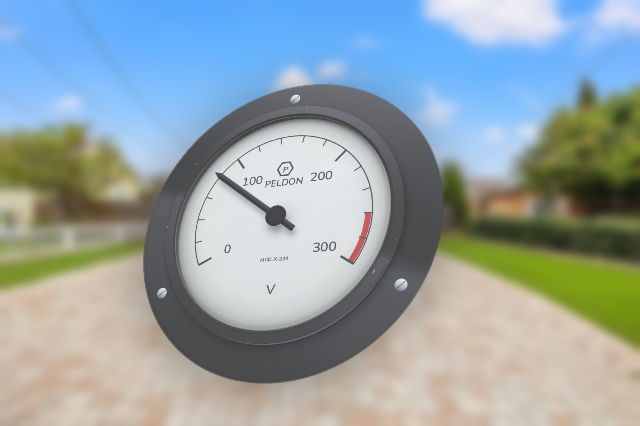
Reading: 80; V
